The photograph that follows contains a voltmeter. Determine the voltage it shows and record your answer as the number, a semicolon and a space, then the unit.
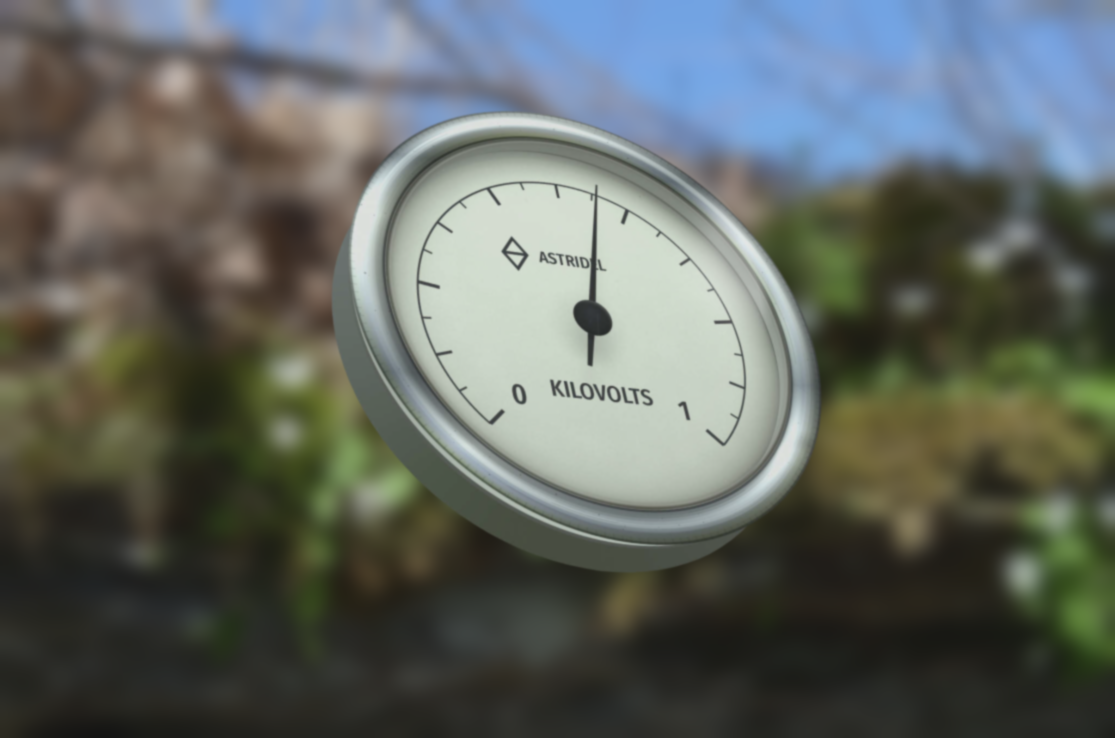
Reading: 0.55; kV
